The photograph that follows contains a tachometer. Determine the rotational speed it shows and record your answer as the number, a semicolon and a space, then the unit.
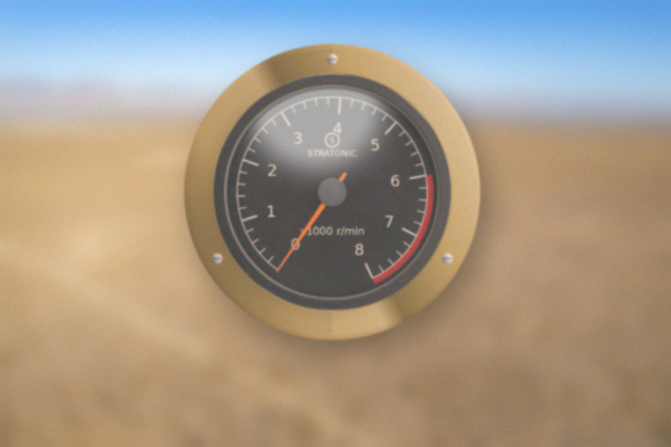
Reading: 0; rpm
